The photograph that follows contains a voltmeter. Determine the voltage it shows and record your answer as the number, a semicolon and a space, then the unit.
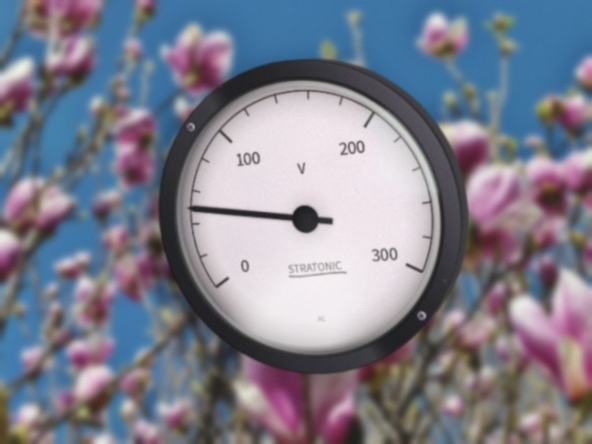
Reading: 50; V
